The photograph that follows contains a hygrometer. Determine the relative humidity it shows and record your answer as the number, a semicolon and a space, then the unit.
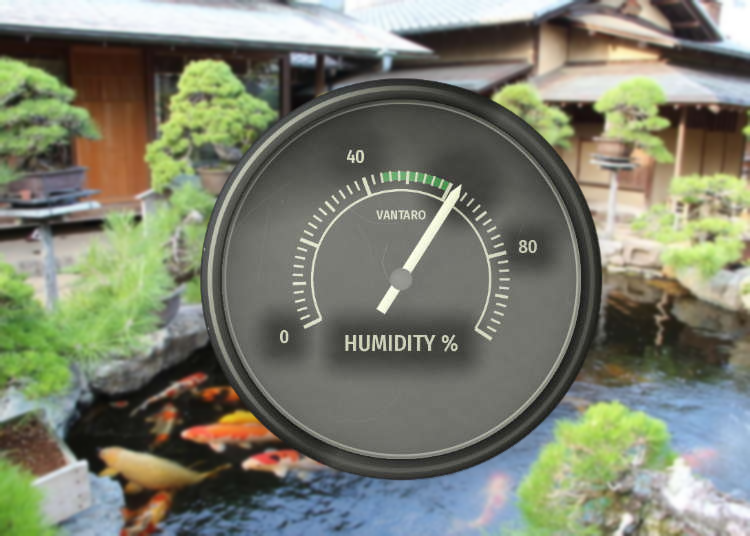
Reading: 62; %
